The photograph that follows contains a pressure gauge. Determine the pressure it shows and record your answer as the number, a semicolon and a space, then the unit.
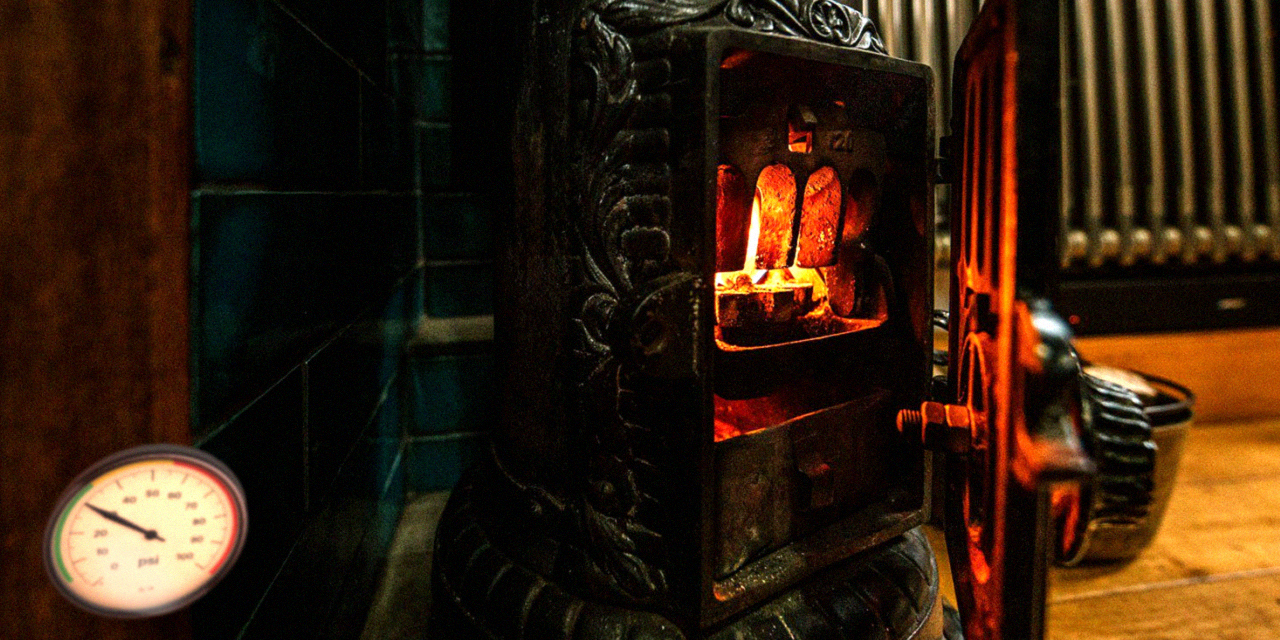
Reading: 30; psi
